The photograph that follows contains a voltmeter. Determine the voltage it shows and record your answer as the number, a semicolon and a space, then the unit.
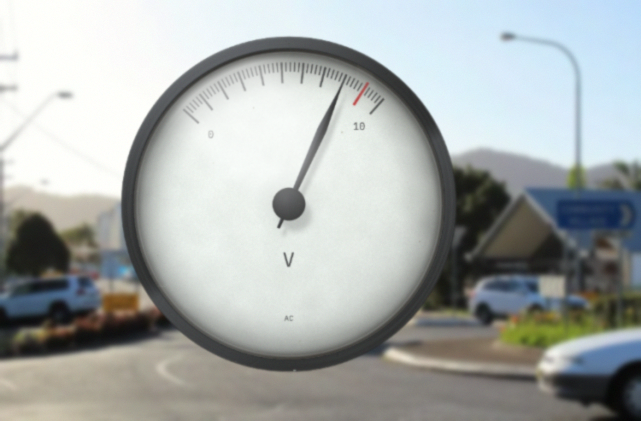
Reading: 8; V
